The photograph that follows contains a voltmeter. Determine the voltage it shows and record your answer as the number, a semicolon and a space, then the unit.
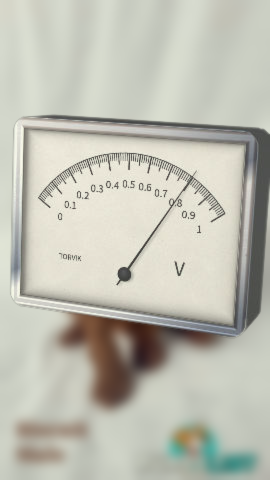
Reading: 0.8; V
